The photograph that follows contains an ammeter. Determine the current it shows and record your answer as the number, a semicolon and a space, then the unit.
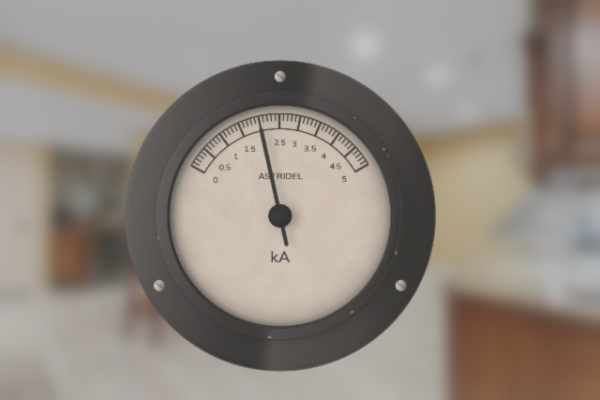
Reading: 2; kA
